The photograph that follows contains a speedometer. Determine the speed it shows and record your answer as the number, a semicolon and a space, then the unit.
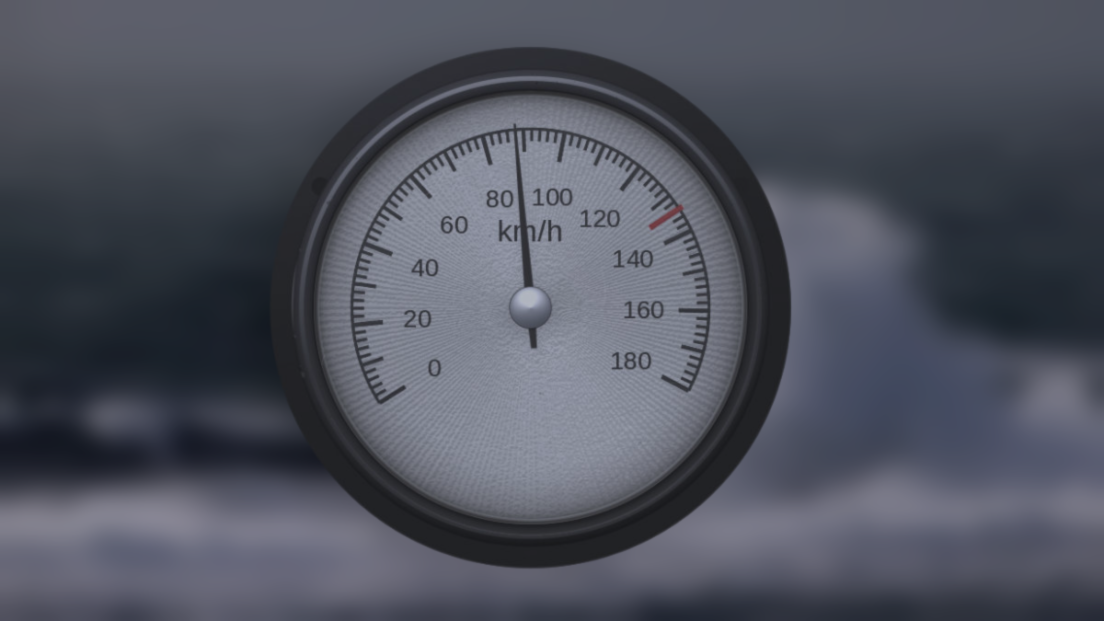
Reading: 88; km/h
